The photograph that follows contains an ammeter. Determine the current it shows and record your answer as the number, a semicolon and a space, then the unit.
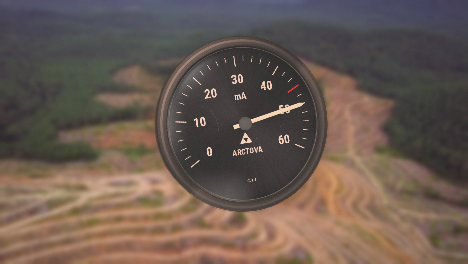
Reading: 50; mA
